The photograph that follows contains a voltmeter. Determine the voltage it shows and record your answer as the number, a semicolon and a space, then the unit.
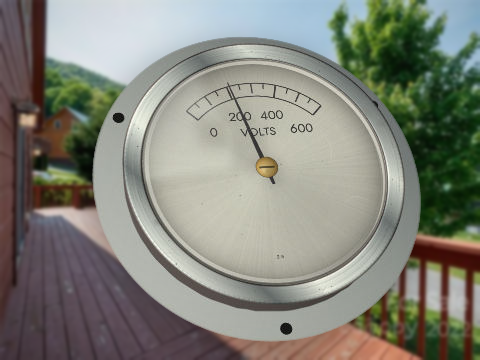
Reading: 200; V
